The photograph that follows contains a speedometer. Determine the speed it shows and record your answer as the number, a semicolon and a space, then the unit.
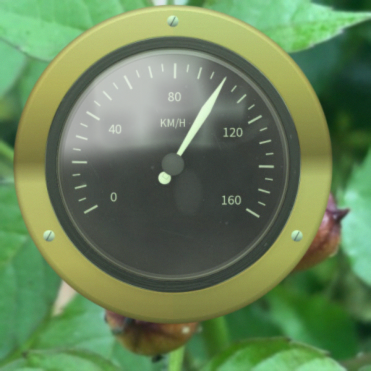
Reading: 100; km/h
